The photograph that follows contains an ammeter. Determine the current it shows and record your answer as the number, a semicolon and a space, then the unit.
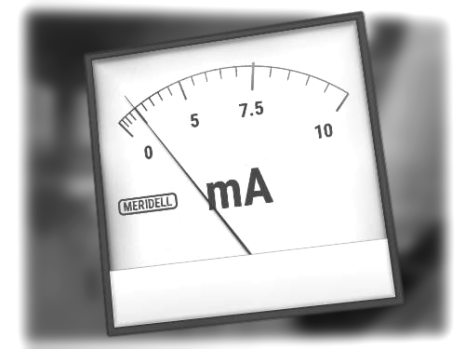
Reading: 2.5; mA
